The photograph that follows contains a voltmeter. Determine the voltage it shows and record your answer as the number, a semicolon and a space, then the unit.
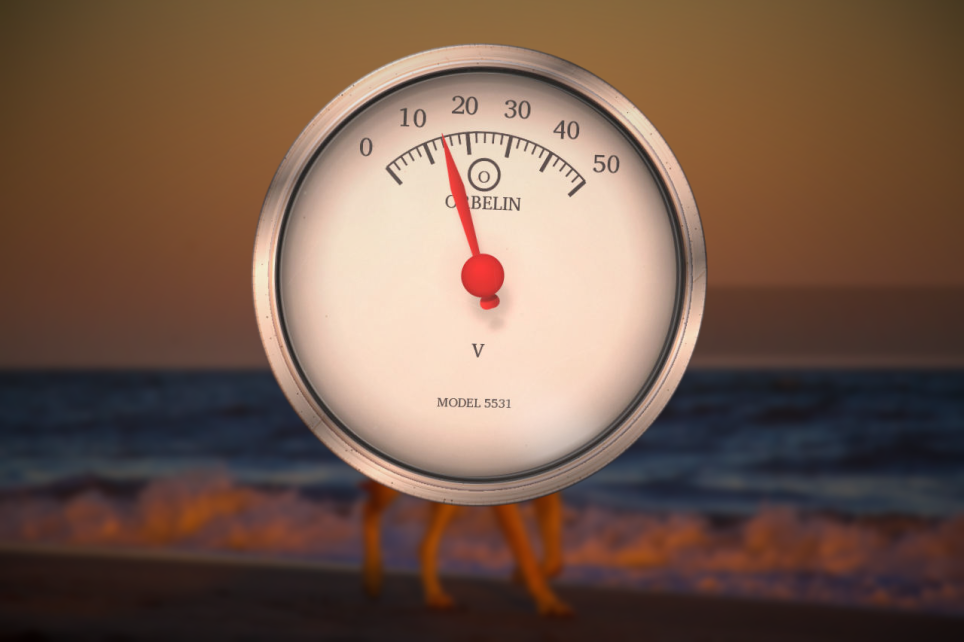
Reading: 14; V
